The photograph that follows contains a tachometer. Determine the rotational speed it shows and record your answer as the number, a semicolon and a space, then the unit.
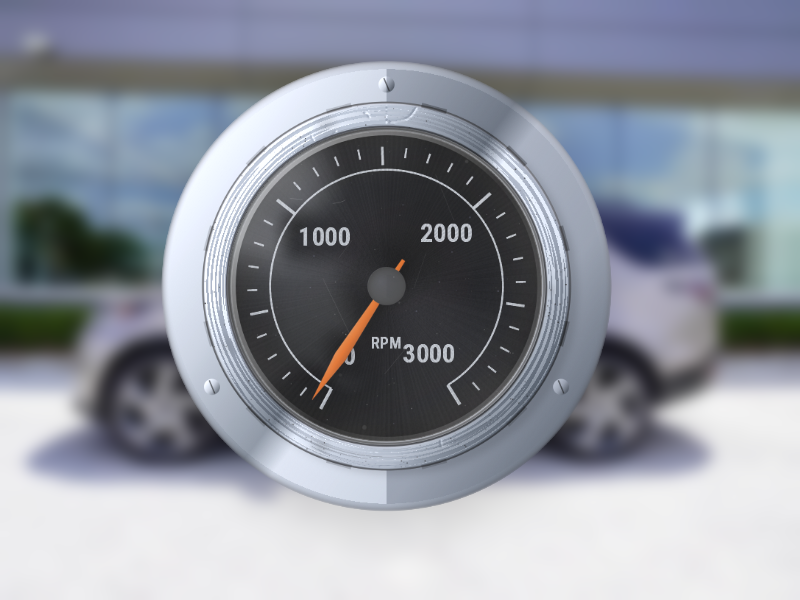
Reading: 50; rpm
